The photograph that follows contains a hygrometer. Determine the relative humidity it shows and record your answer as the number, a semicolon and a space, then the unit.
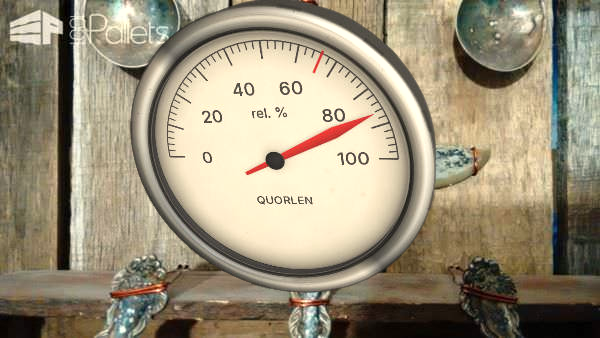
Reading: 86; %
